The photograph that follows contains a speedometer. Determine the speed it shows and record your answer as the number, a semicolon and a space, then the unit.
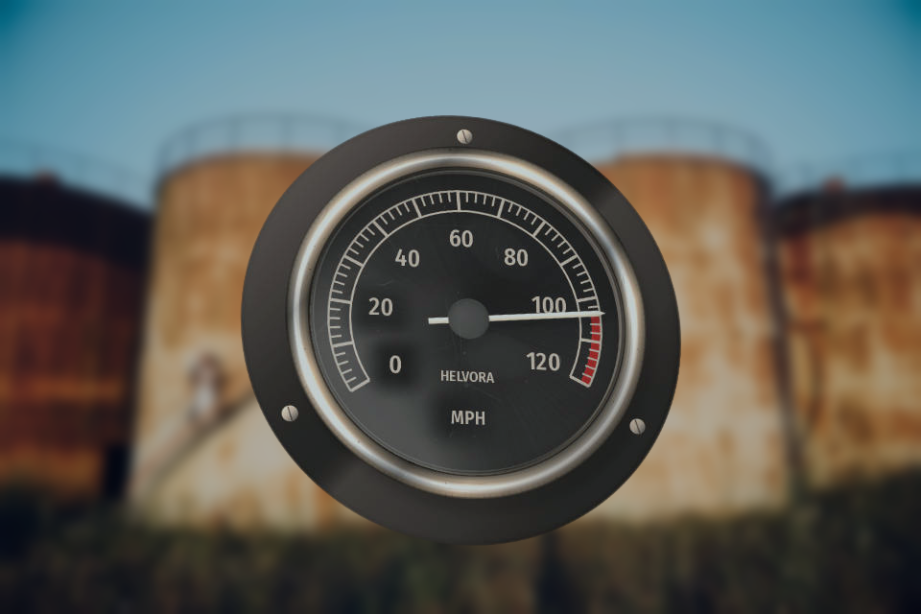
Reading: 104; mph
